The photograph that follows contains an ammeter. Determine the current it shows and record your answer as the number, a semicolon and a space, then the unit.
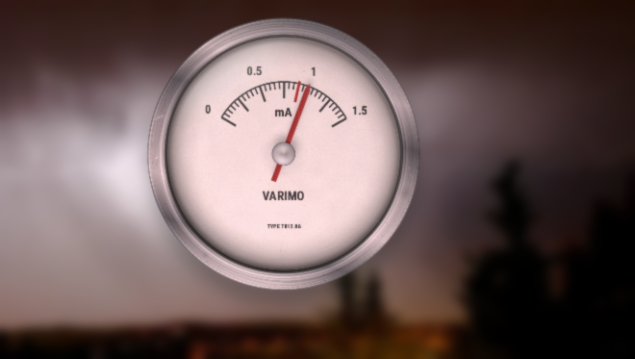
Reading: 1; mA
